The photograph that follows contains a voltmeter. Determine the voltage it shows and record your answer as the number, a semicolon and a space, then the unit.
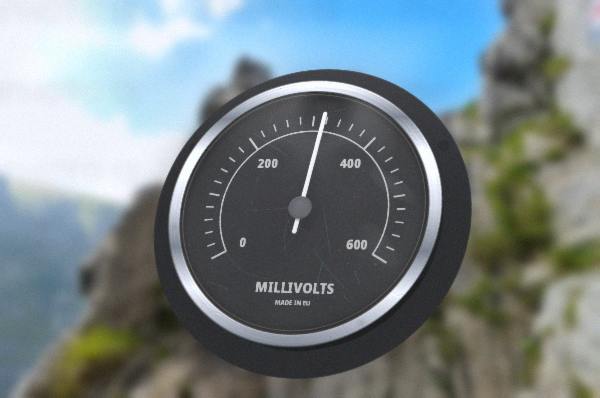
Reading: 320; mV
